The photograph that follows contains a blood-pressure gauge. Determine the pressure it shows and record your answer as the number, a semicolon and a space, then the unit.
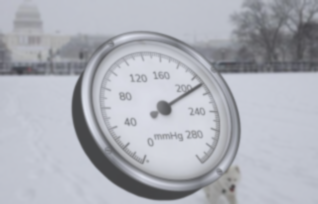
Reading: 210; mmHg
